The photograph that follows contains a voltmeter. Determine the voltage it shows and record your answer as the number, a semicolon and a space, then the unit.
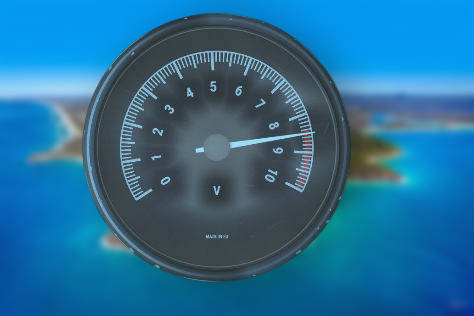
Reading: 8.5; V
